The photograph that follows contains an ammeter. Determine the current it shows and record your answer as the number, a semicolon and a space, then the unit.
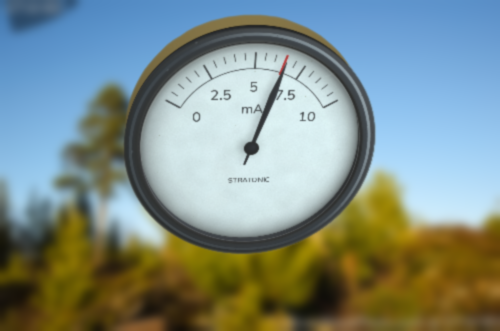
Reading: 6.5; mA
